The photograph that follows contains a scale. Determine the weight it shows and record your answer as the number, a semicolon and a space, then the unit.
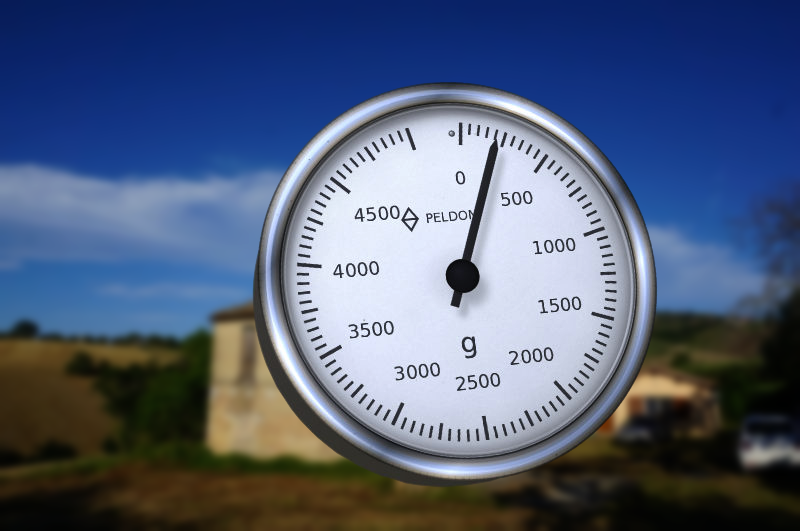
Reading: 200; g
